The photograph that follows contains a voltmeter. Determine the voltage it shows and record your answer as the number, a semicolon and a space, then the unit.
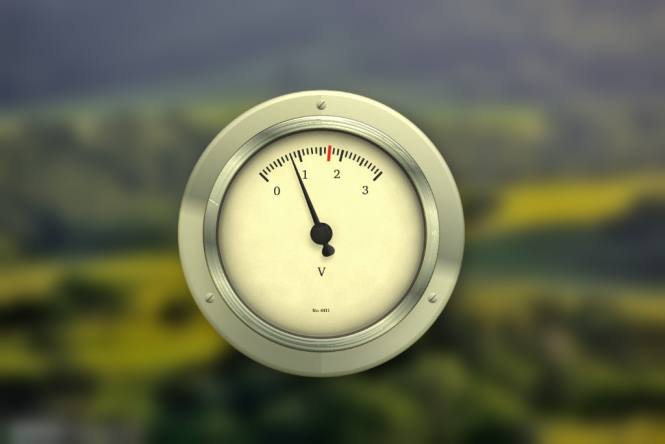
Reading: 0.8; V
